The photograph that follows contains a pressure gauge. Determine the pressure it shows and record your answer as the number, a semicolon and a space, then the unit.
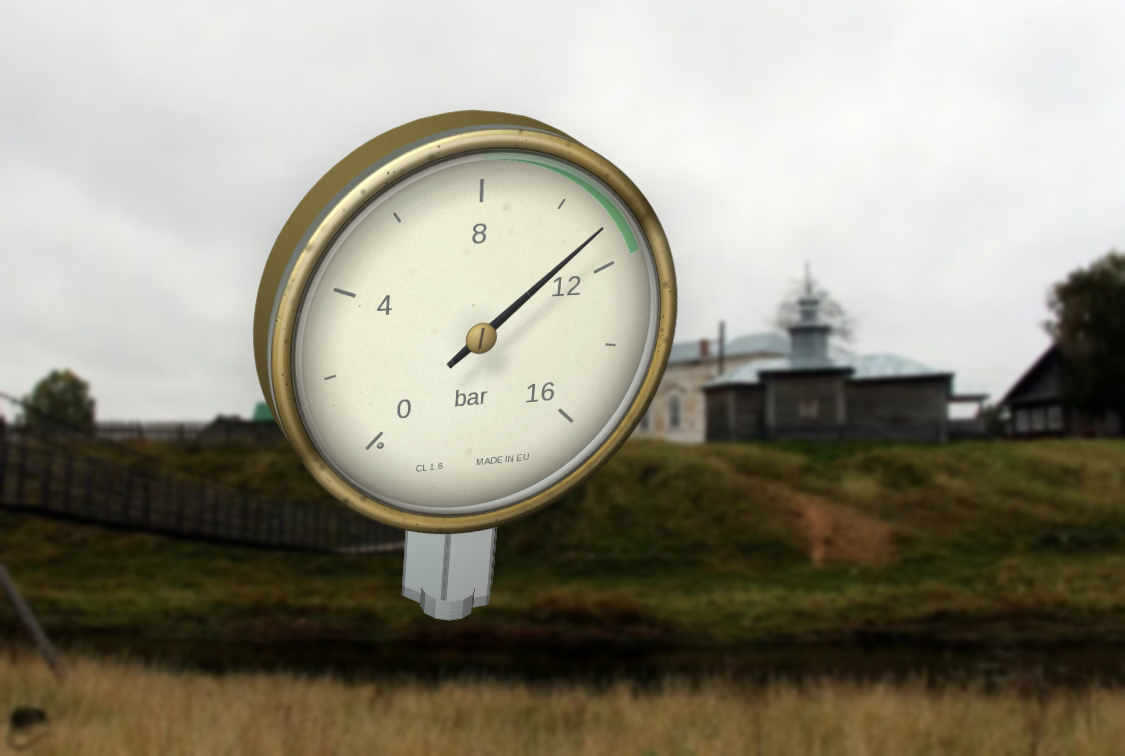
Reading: 11; bar
